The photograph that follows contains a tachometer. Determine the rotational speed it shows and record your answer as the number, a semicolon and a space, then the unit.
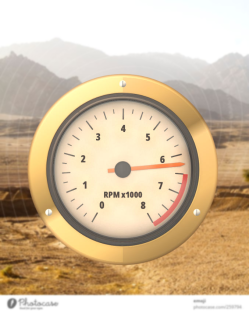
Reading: 6250; rpm
